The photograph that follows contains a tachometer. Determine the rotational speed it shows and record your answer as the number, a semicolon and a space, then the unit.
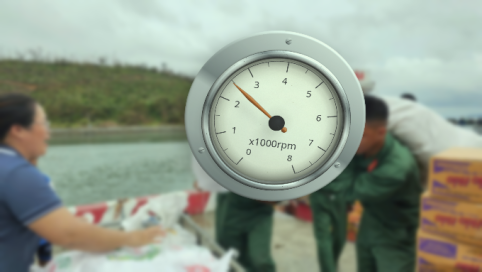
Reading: 2500; rpm
